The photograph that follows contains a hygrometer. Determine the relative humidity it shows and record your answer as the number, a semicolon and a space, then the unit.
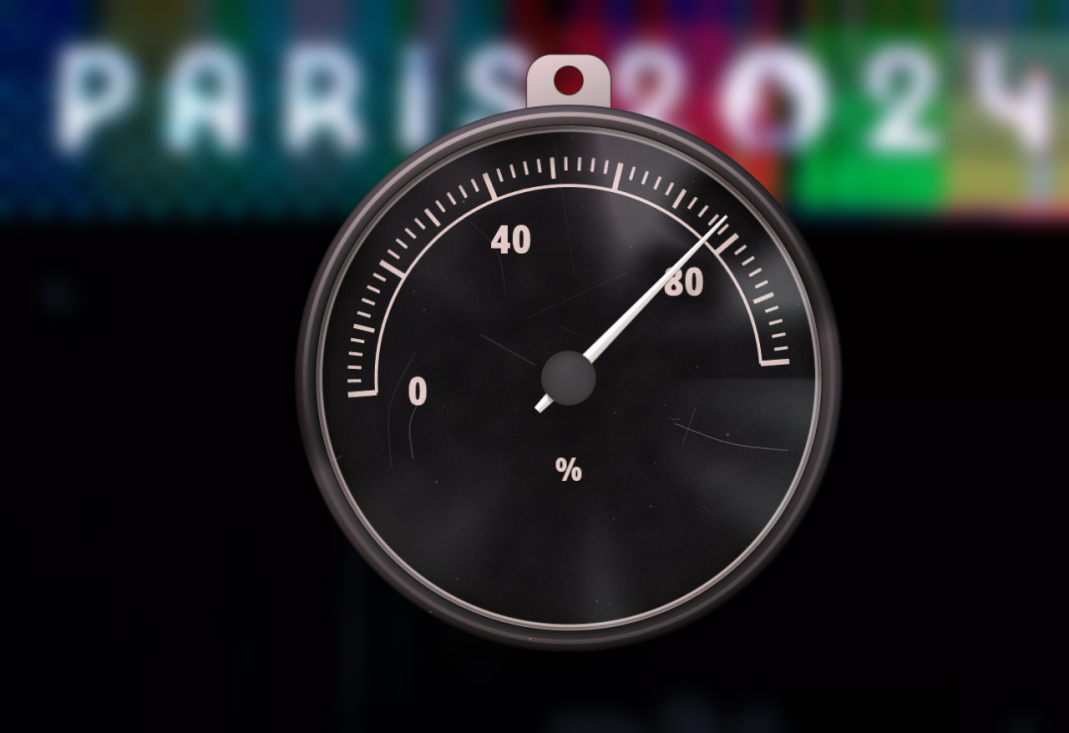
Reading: 77; %
